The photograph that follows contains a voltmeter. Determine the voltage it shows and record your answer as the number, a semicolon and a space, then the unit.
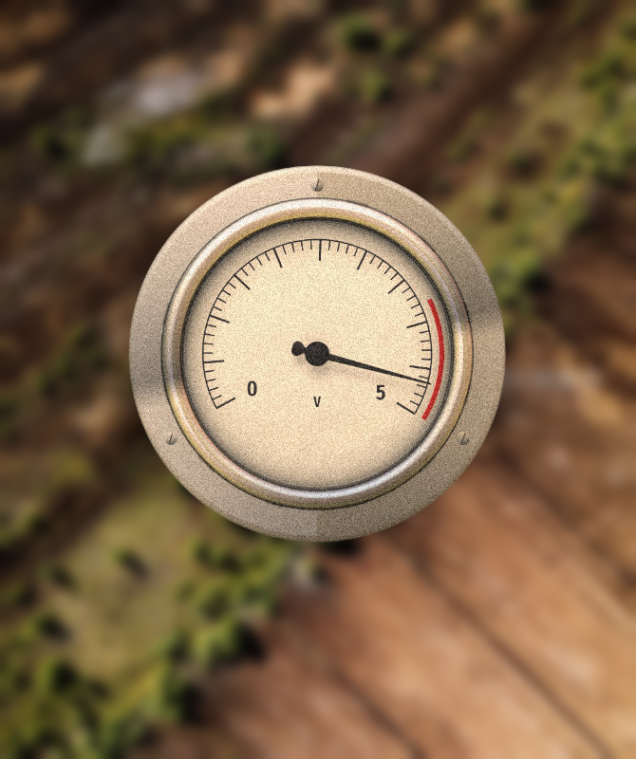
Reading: 4.65; V
